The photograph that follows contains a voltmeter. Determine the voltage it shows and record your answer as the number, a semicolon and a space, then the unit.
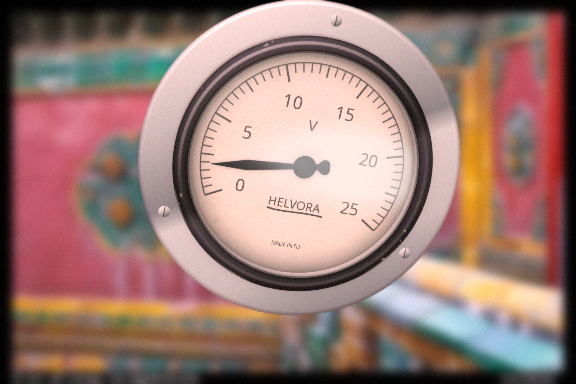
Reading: 2; V
